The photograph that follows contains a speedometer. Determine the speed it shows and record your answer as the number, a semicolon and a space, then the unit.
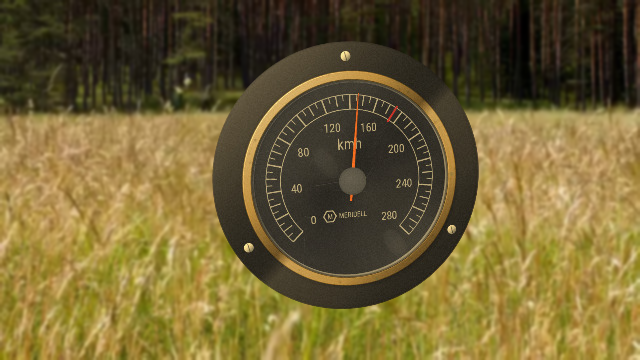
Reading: 145; km/h
